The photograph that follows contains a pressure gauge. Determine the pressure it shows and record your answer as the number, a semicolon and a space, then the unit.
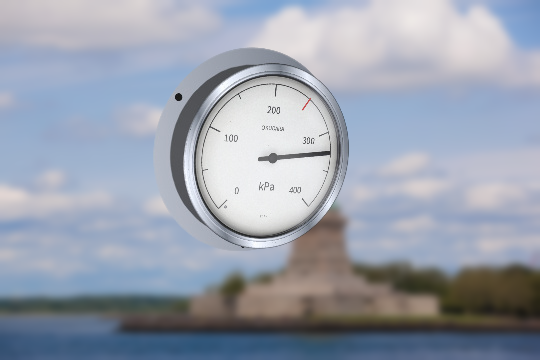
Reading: 325; kPa
